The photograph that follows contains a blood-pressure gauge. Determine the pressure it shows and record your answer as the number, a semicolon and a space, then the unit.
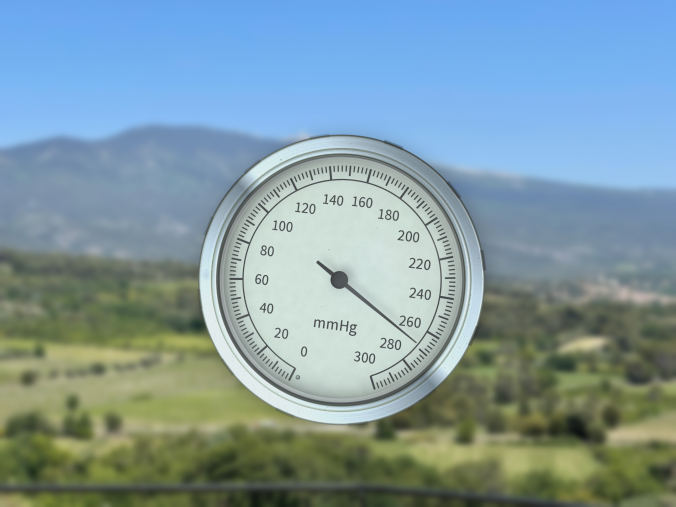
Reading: 268; mmHg
